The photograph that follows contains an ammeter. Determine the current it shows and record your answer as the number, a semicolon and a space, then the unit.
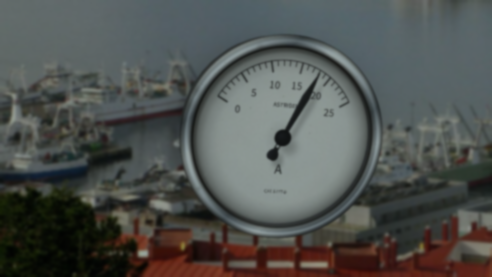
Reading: 18; A
